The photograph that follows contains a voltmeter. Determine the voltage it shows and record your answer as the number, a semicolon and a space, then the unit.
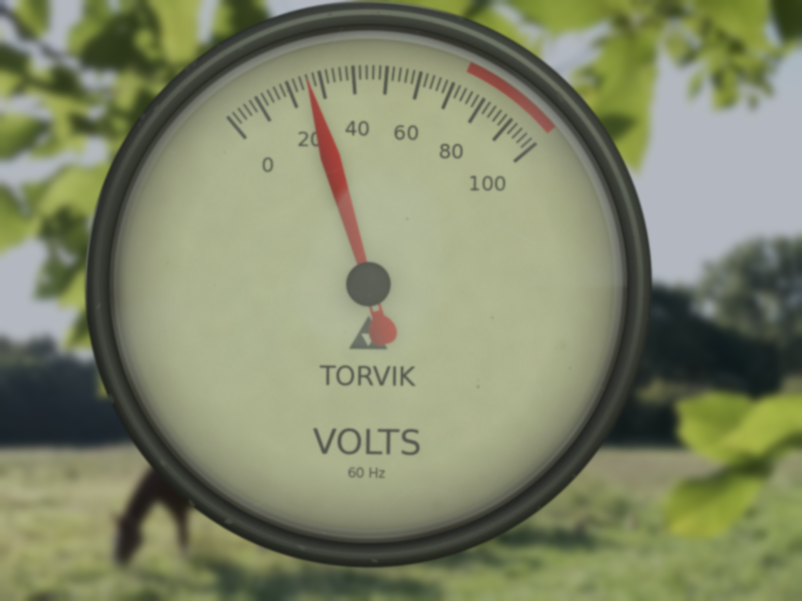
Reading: 26; V
